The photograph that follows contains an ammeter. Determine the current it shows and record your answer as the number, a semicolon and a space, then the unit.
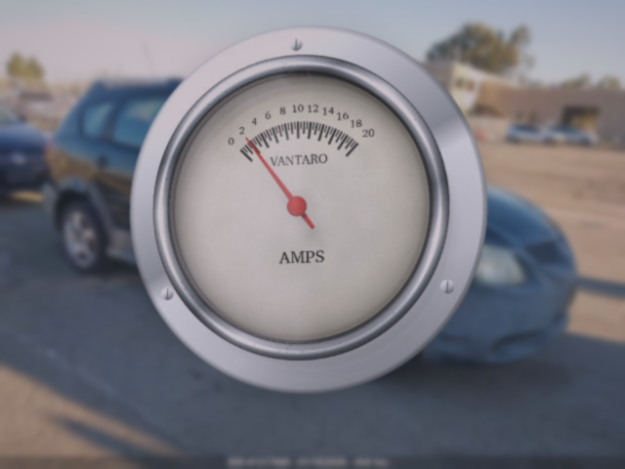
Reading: 2; A
